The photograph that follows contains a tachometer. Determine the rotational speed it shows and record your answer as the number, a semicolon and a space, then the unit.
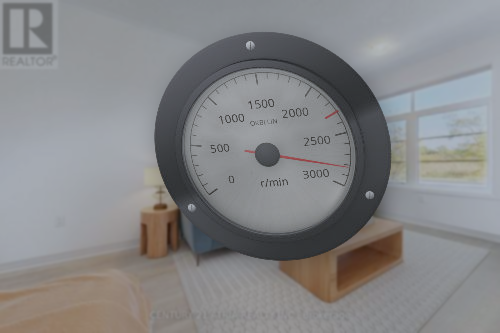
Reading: 2800; rpm
